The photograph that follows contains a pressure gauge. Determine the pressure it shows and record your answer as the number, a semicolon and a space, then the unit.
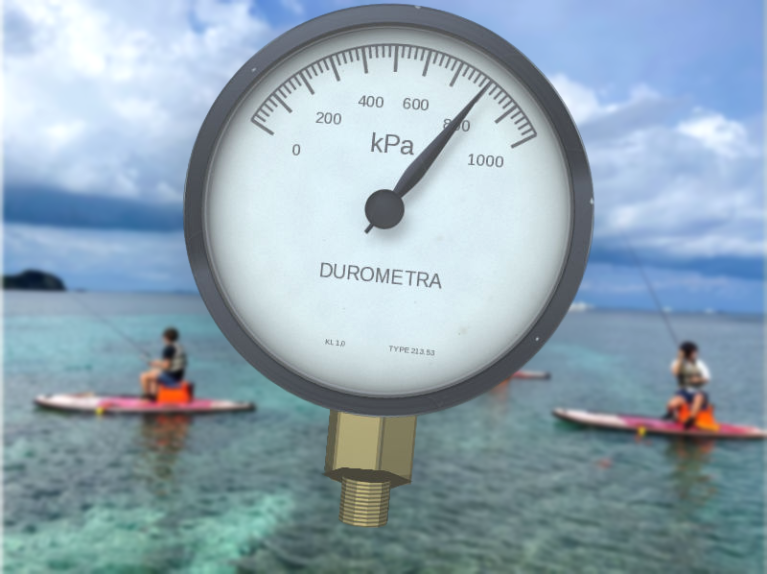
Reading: 800; kPa
